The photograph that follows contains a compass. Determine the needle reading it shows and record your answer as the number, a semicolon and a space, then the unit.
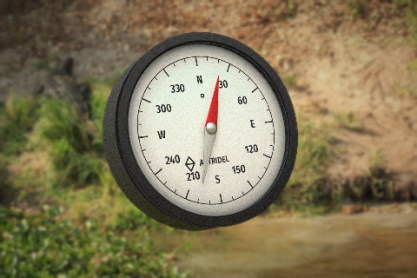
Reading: 20; °
